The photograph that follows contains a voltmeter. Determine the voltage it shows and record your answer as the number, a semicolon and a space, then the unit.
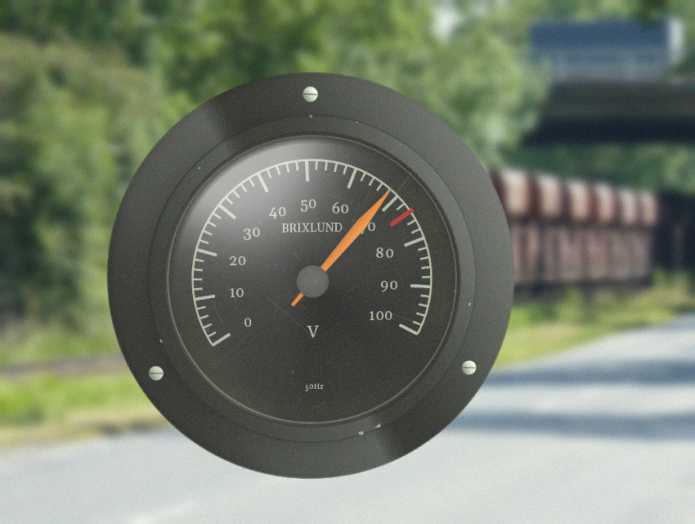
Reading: 68; V
